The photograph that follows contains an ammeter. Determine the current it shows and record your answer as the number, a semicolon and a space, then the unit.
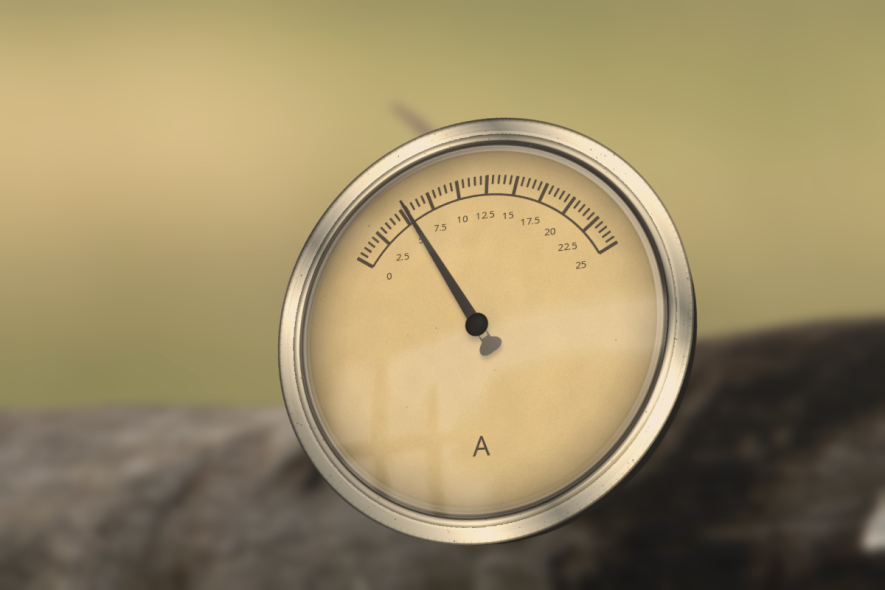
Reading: 5.5; A
